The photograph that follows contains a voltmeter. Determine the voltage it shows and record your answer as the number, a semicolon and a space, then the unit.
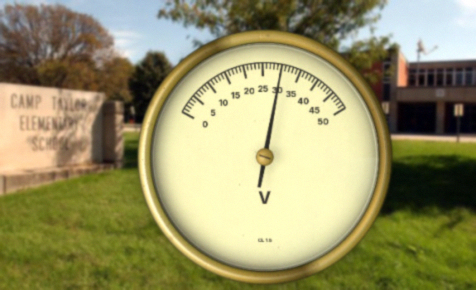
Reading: 30; V
